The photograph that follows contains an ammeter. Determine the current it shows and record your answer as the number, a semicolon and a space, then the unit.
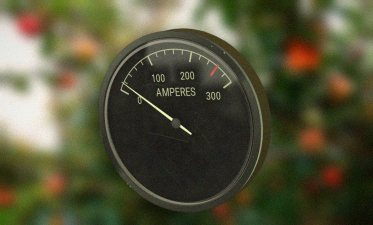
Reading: 20; A
